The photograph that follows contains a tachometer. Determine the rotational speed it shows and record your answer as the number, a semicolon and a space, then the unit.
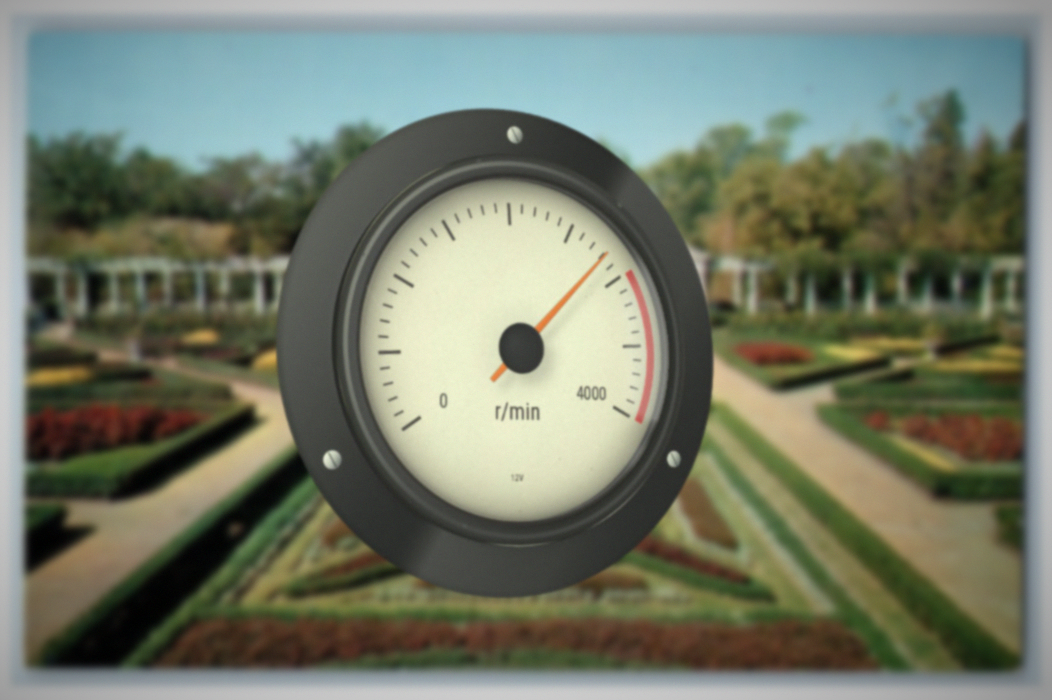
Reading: 2800; rpm
